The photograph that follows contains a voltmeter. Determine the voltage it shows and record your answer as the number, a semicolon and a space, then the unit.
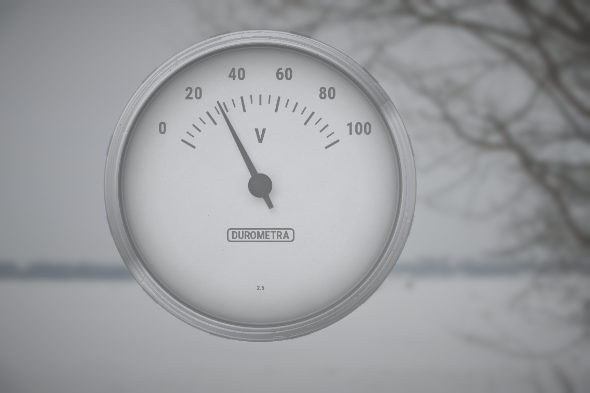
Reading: 27.5; V
